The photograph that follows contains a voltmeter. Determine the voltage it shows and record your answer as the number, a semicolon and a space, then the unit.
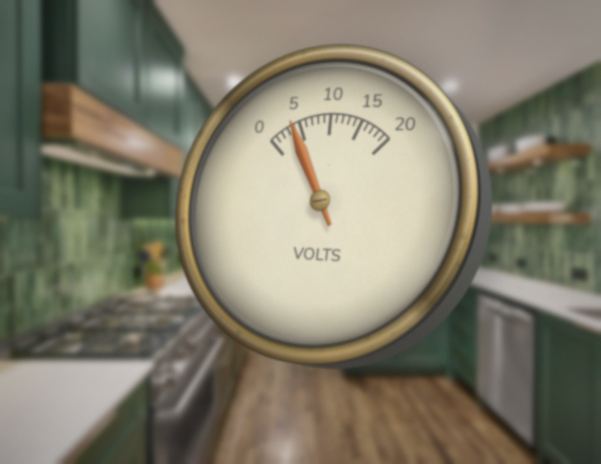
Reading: 4; V
